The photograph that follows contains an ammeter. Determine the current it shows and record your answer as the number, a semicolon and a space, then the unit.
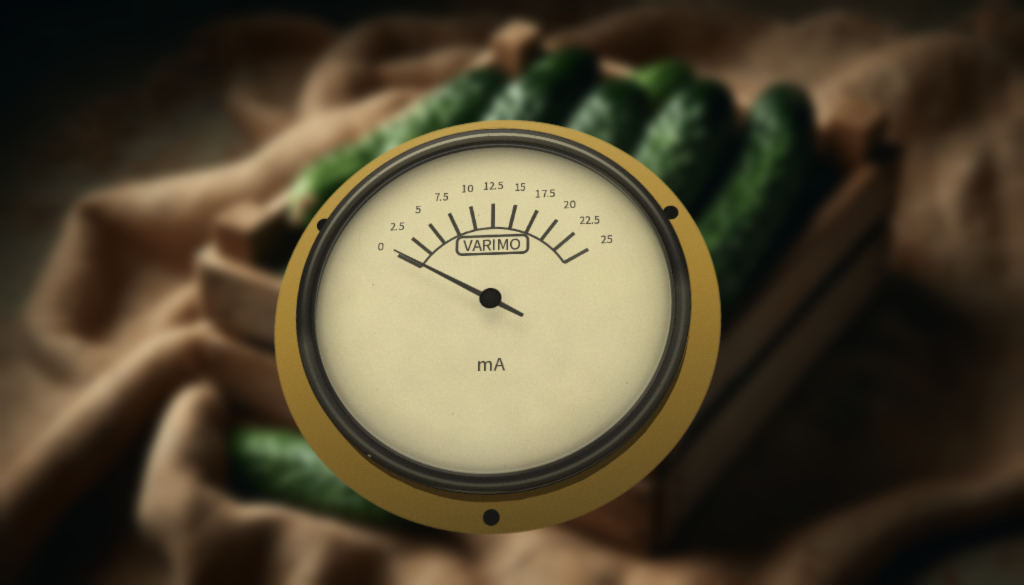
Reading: 0; mA
